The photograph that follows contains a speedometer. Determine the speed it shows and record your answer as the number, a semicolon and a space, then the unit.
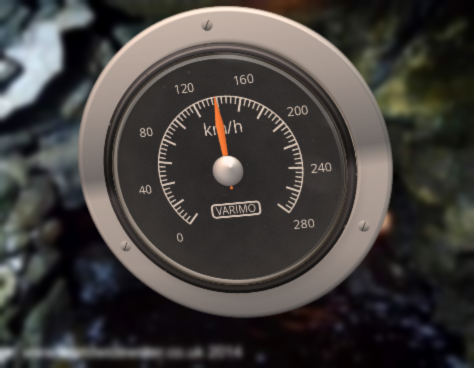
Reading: 140; km/h
